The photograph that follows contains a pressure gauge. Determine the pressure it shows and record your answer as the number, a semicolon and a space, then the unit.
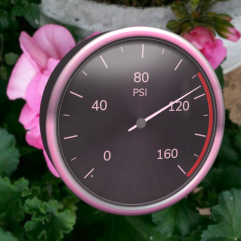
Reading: 115; psi
